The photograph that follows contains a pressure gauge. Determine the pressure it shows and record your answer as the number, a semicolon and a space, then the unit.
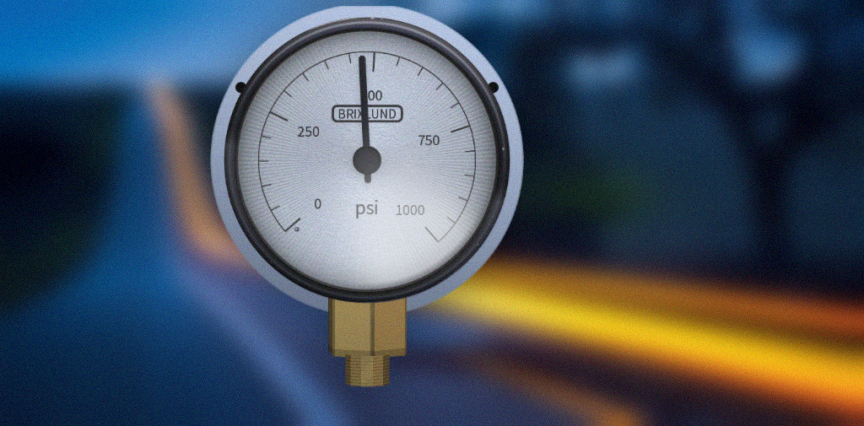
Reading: 475; psi
